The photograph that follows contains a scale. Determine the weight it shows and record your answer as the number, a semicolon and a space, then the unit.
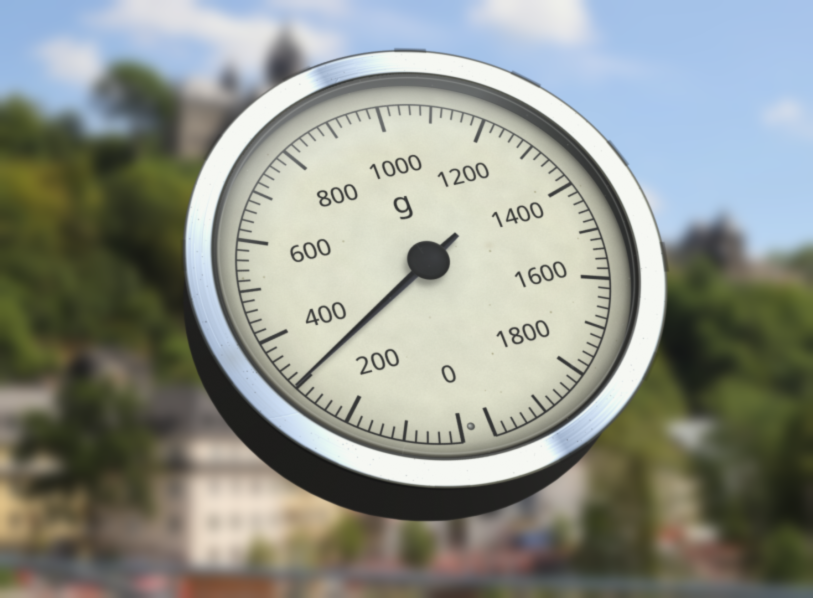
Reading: 300; g
